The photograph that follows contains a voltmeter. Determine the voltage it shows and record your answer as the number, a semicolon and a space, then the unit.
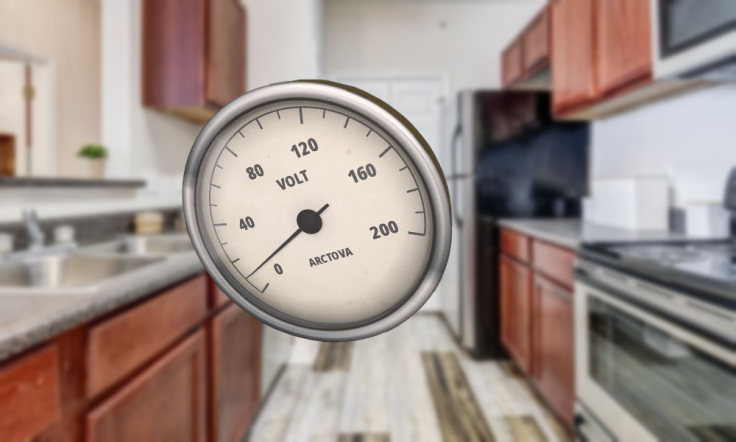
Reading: 10; V
